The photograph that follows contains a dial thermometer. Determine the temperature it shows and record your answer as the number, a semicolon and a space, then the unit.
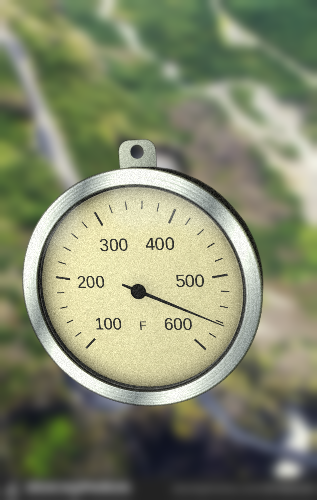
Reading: 560; °F
